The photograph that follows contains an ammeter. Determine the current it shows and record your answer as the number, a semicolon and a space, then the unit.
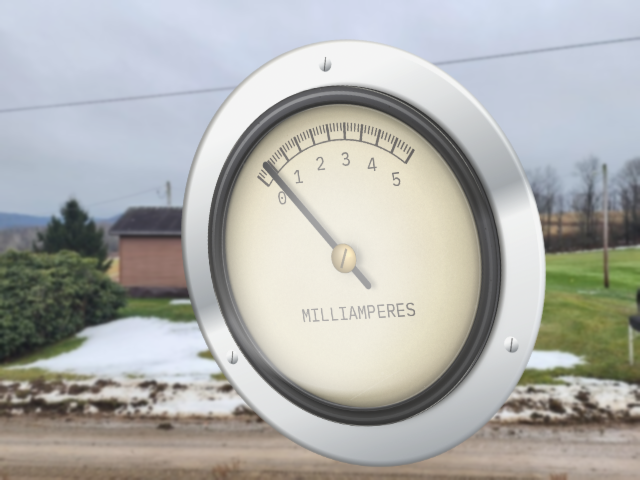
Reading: 0.5; mA
